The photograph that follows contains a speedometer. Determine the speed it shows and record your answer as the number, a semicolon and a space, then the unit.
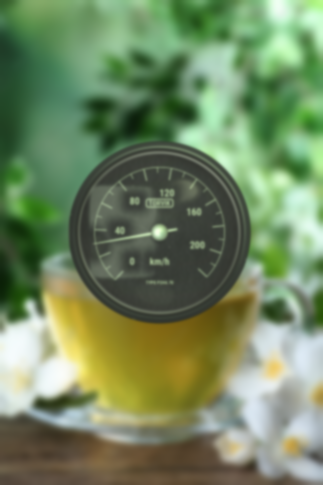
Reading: 30; km/h
